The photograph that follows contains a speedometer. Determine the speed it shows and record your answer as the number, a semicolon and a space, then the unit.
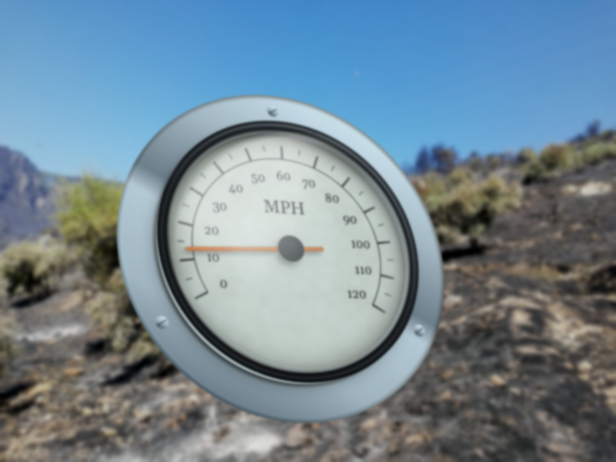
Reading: 12.5; mph
